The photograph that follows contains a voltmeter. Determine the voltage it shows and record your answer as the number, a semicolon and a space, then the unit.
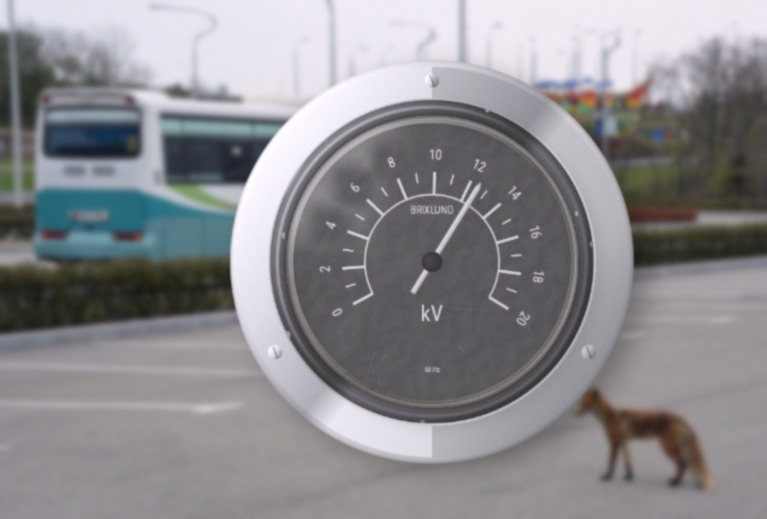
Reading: 12.5; kV
